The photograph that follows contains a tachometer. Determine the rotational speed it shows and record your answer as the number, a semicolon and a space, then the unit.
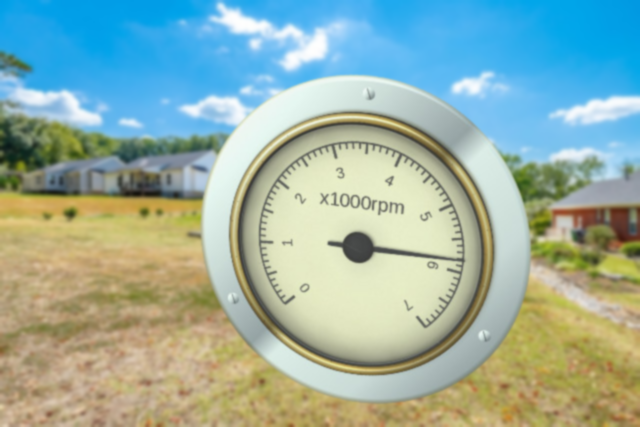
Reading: 5800; rpm
